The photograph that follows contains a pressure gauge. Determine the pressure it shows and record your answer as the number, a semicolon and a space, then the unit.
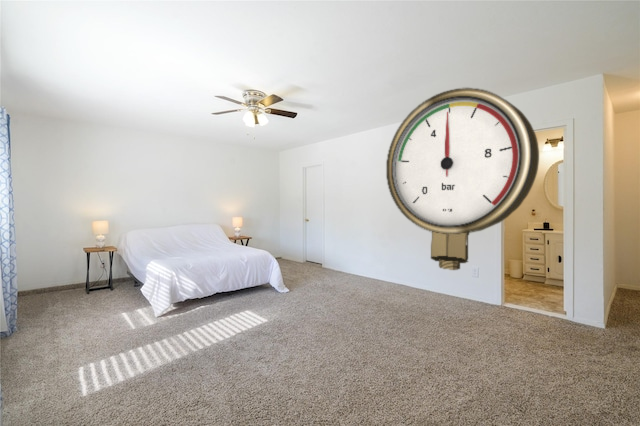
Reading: 5; bar
